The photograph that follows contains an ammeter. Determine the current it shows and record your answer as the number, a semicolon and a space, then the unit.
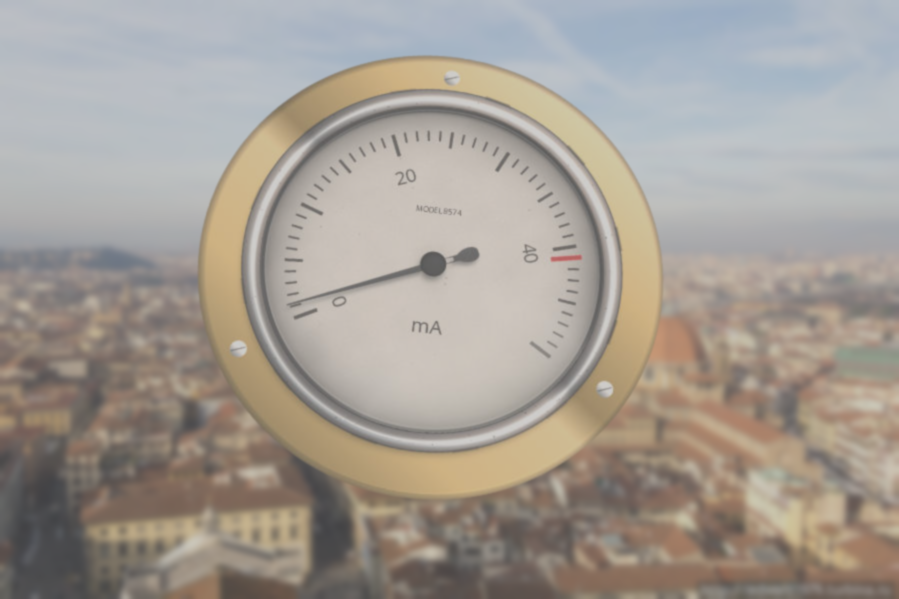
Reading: 1; mA
